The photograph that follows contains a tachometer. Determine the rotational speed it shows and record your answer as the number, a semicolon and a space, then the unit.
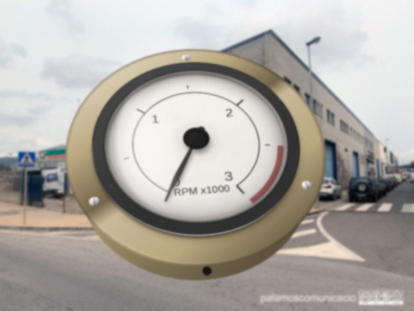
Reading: 0; rpm
